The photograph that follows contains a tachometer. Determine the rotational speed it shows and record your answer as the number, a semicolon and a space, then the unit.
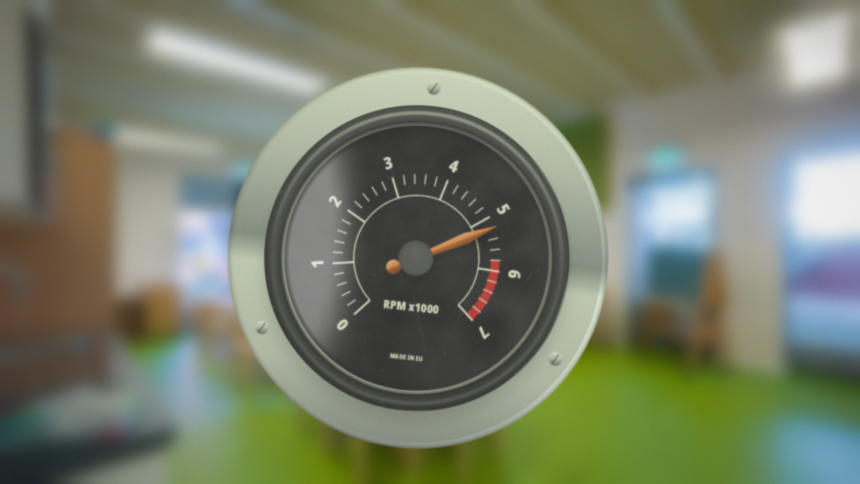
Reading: 5200; rpm
